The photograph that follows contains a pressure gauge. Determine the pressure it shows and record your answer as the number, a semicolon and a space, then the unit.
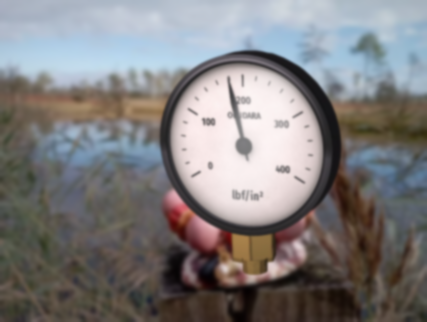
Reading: 180; psi
